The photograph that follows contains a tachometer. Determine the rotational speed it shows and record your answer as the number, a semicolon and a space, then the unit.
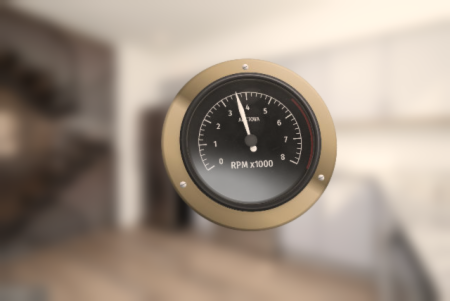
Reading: 3600; rpm
